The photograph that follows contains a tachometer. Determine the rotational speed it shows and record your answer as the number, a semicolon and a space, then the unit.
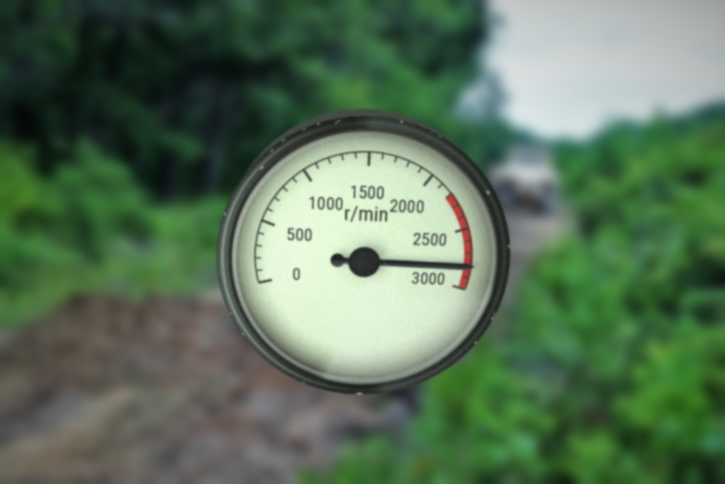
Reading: 2800; rpm
